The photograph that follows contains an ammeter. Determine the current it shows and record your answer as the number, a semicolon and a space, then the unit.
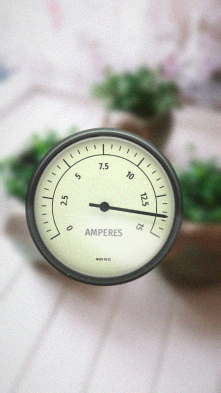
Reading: 13.75; A
